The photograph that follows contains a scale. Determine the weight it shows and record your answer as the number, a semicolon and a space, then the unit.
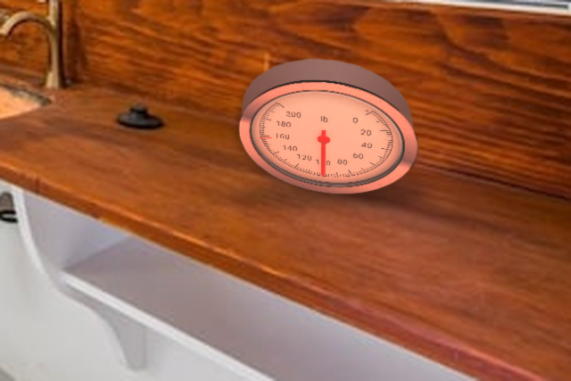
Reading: 100; lb
